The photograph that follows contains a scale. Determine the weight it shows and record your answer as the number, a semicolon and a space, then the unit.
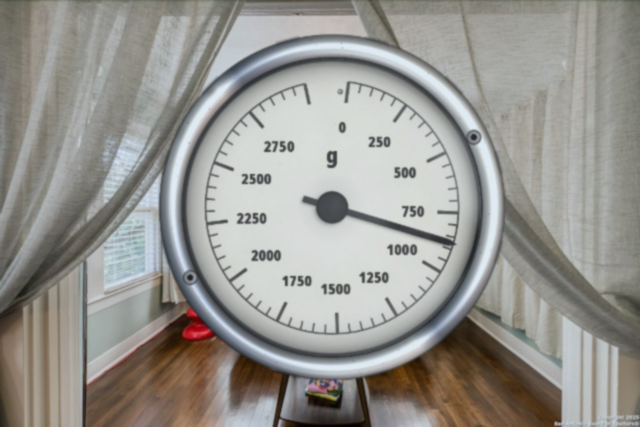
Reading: 875; g
